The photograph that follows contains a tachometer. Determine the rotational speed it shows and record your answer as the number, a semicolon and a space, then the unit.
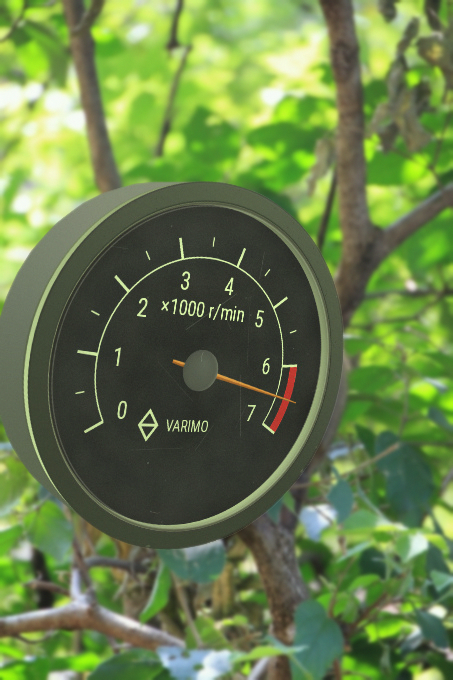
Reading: 6500; rpm
